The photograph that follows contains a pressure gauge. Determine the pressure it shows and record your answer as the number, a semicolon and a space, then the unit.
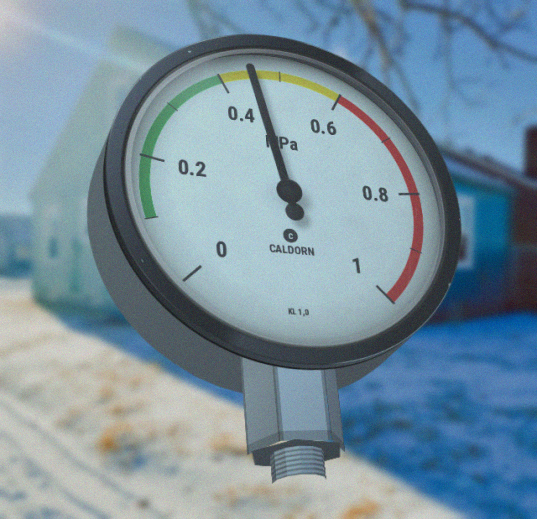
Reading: 0.45; MPa
